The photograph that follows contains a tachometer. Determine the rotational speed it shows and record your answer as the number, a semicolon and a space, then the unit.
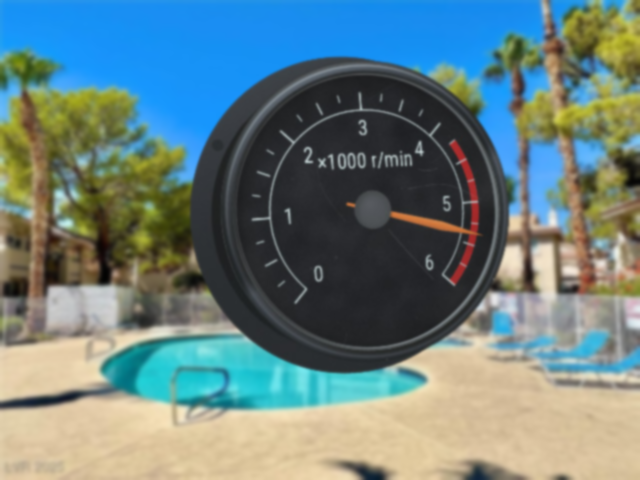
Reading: 5375; rpm
